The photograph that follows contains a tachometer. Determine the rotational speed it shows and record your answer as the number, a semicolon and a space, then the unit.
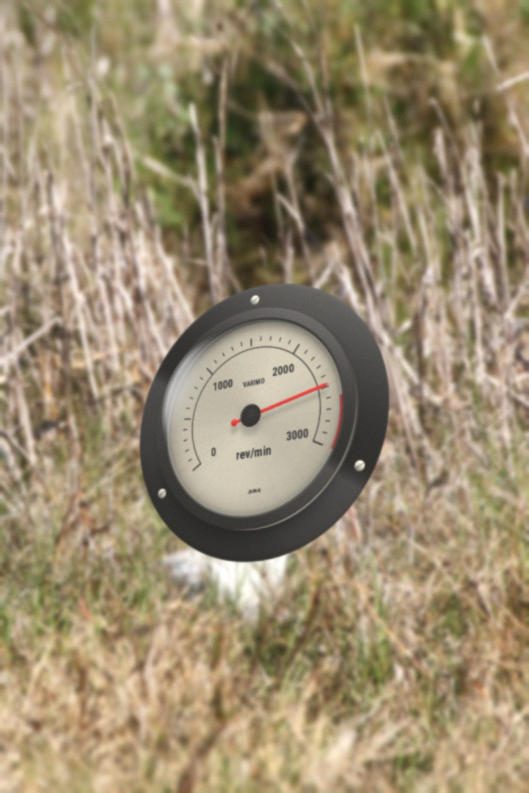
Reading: 2500; rpm
